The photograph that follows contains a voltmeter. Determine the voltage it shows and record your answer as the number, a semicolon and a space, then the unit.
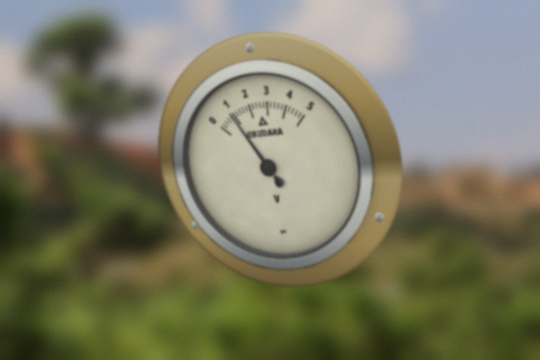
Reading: 1; V
